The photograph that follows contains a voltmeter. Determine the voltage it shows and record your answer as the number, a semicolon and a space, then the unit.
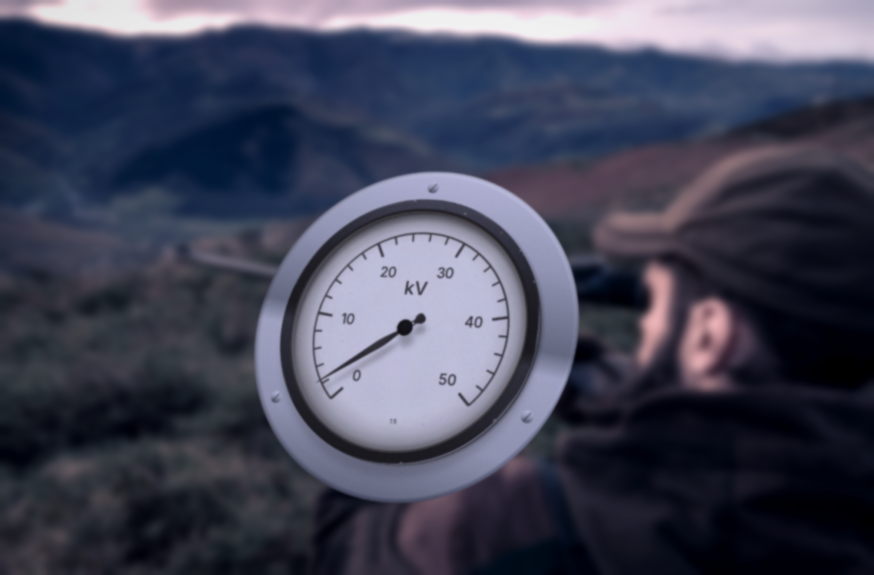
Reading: 2; kV
